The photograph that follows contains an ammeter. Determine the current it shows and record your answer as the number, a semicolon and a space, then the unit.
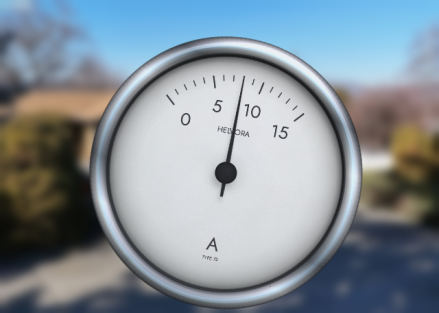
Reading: 8; A
